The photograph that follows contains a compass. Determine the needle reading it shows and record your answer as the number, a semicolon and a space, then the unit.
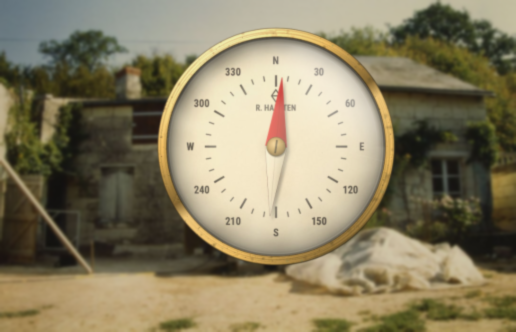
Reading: 5; °
